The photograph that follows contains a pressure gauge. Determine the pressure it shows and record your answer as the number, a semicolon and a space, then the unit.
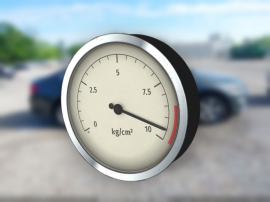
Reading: 9.5; kg/cm²
